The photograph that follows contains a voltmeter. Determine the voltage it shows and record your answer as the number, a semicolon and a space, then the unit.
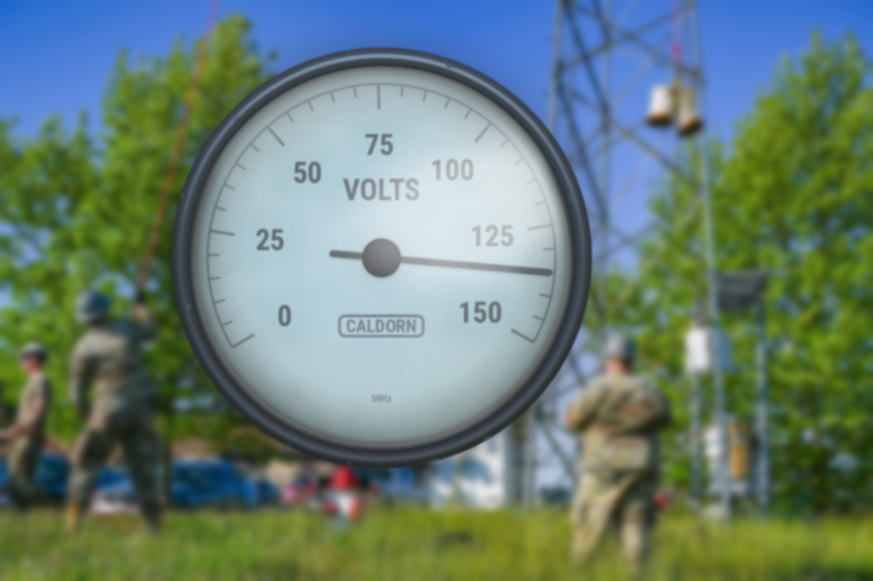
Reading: 135; V
